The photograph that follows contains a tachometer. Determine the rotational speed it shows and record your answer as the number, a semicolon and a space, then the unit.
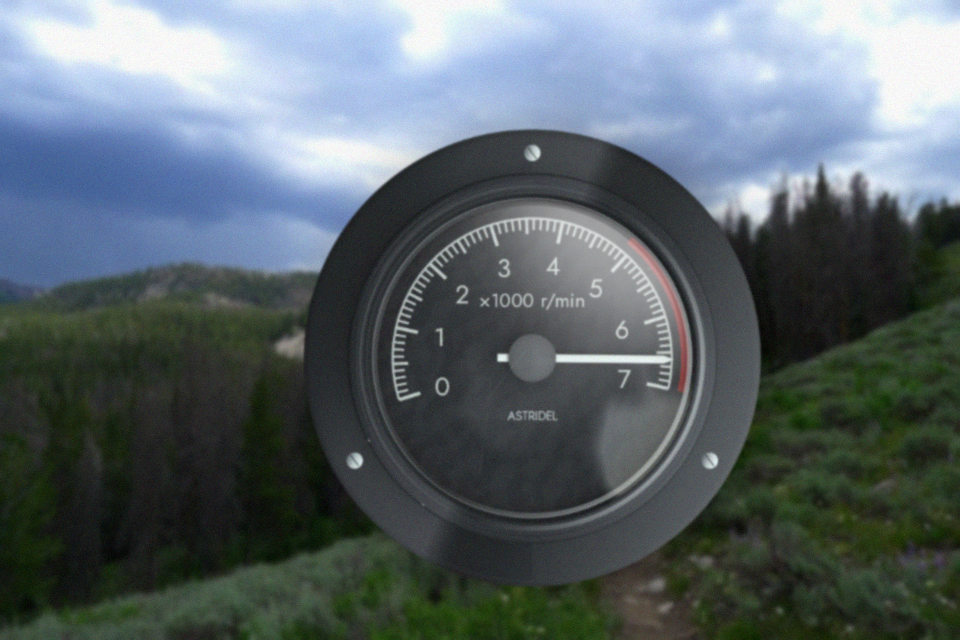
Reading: 6600; rpm
